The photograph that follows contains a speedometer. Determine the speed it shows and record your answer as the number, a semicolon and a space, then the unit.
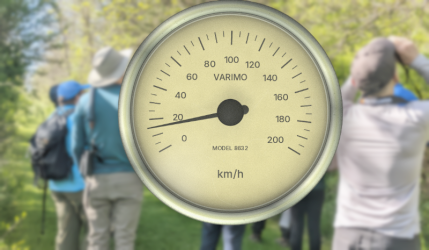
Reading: 15; km/h
